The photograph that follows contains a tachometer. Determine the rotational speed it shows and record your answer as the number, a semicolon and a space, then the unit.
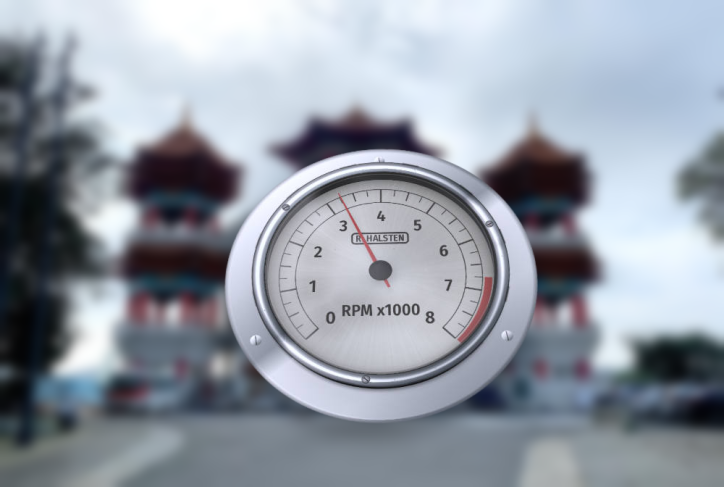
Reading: 3250; rpm
